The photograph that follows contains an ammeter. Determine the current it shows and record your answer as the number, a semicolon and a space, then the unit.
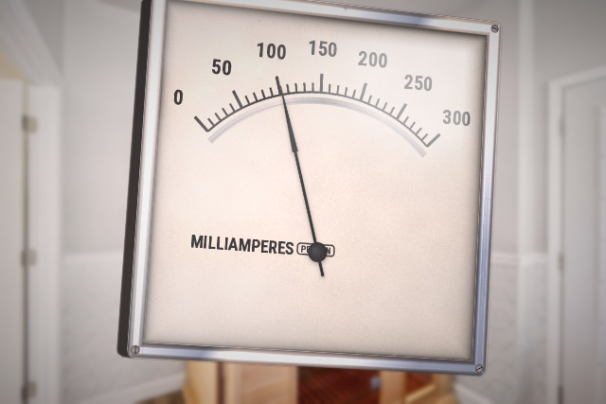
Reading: 100; mA
